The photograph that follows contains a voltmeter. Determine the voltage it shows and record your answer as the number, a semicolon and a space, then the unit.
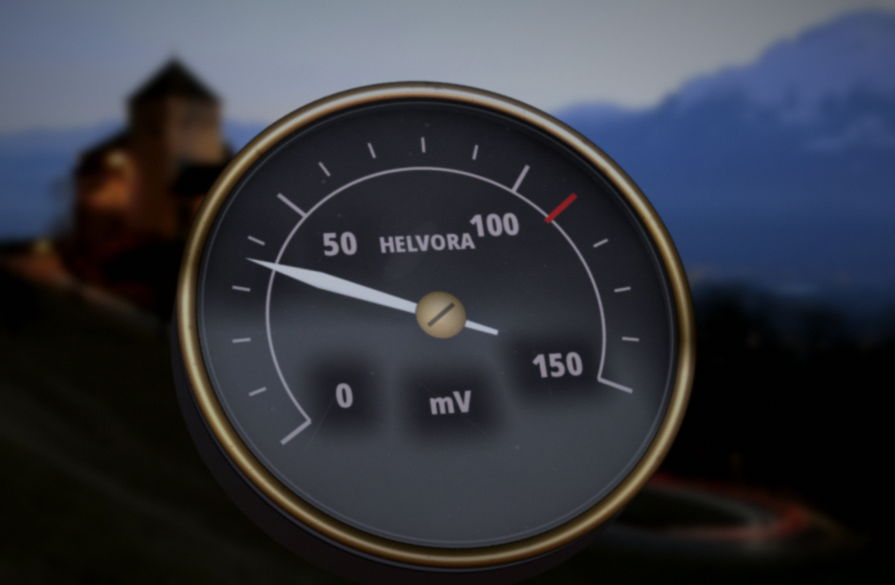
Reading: 35; mV
